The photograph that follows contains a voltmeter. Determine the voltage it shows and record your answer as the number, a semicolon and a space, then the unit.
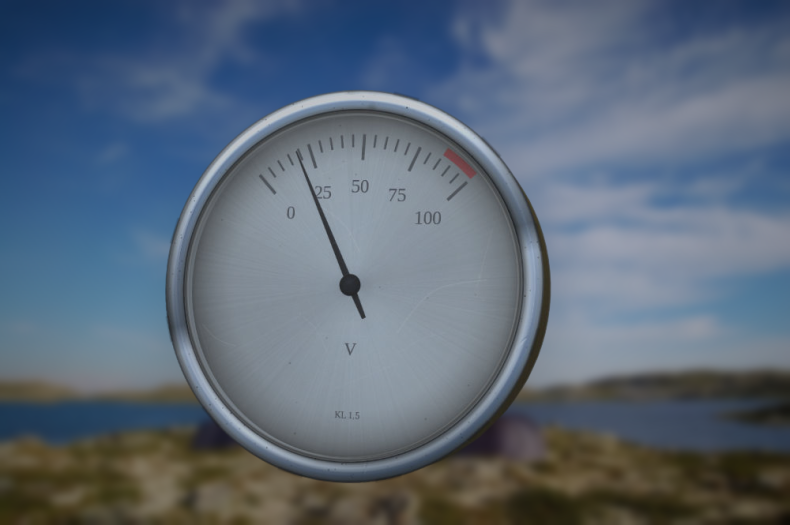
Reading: 20; V
